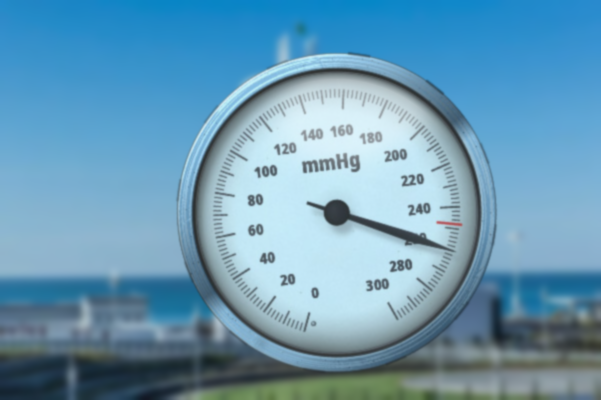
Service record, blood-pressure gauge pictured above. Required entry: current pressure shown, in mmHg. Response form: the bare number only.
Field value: 260
